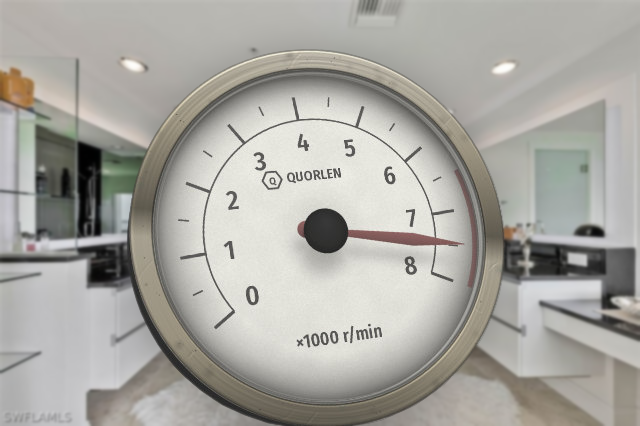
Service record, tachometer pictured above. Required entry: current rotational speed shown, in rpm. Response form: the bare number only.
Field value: 7500
